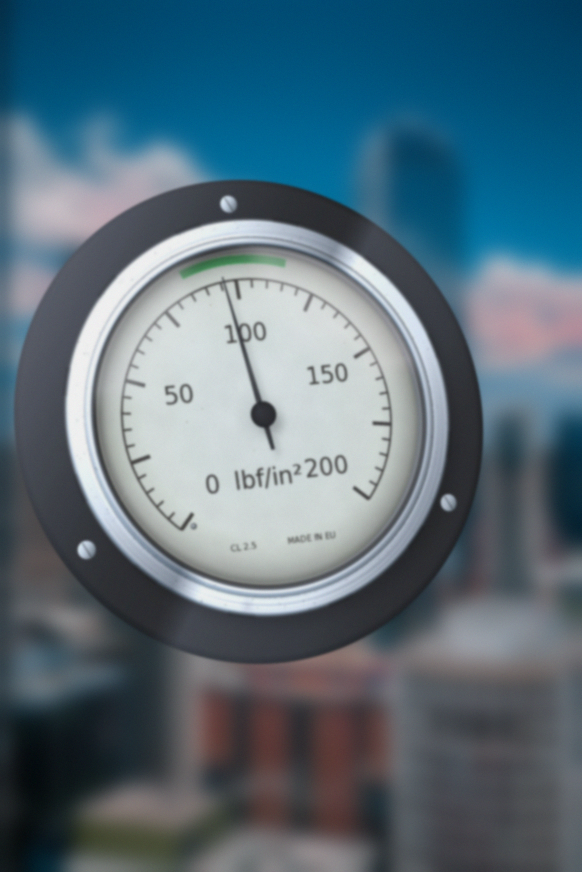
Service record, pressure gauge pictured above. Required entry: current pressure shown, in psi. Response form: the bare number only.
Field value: 95
